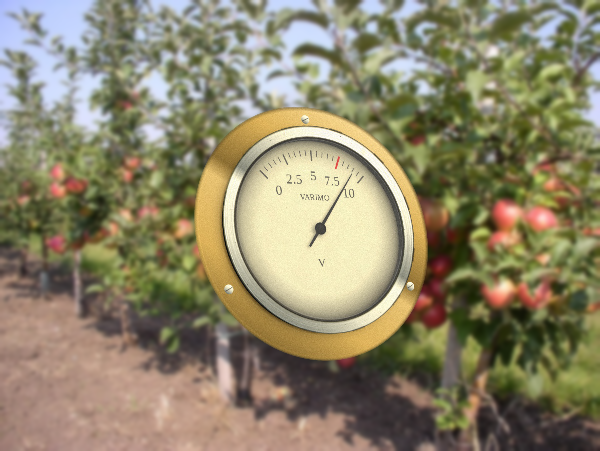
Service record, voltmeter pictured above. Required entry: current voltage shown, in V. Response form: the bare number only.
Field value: 9
